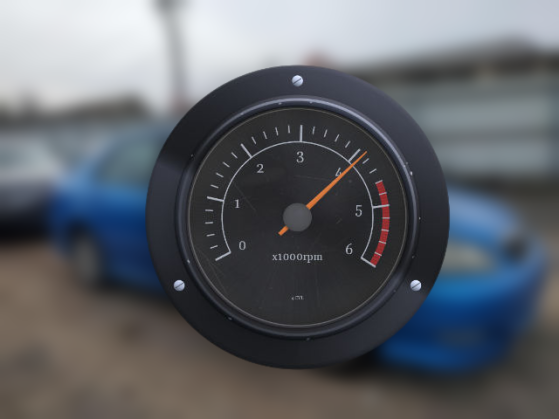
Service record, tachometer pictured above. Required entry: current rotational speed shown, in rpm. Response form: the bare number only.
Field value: 4100
